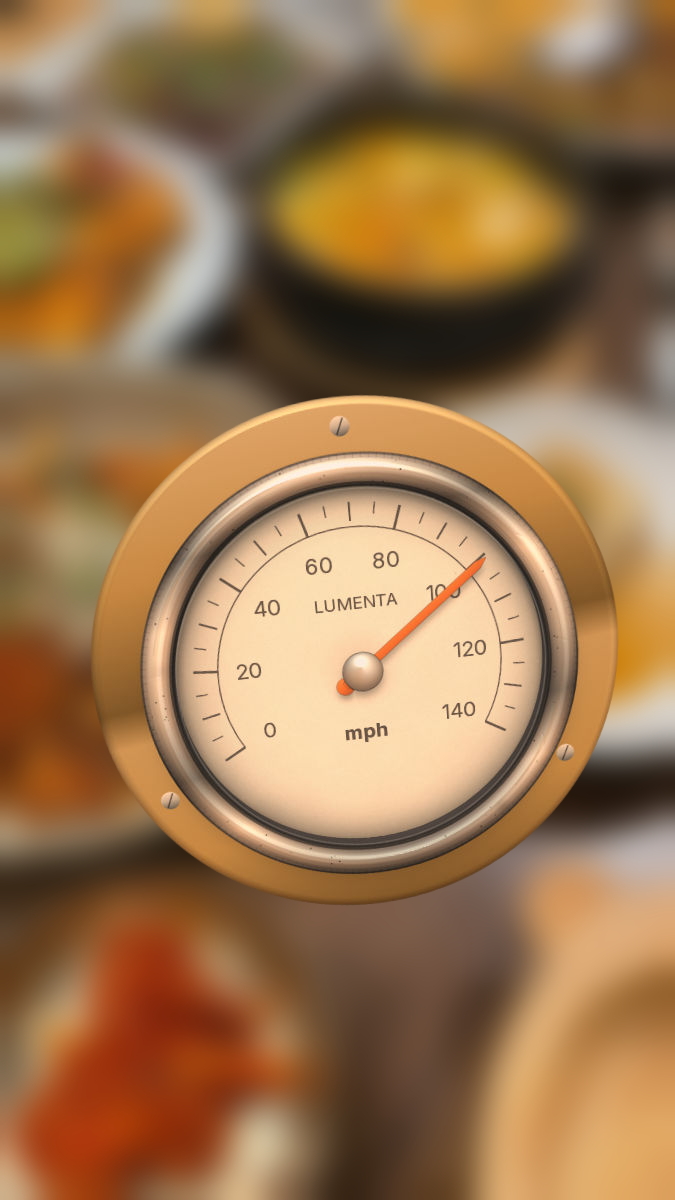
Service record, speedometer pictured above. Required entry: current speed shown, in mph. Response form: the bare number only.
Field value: 100
